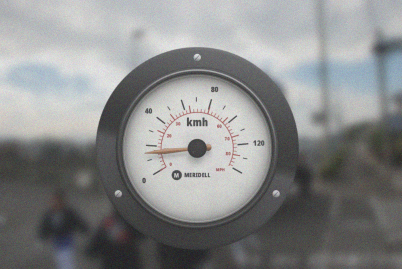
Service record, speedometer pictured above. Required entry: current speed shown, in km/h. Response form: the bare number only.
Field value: 15
